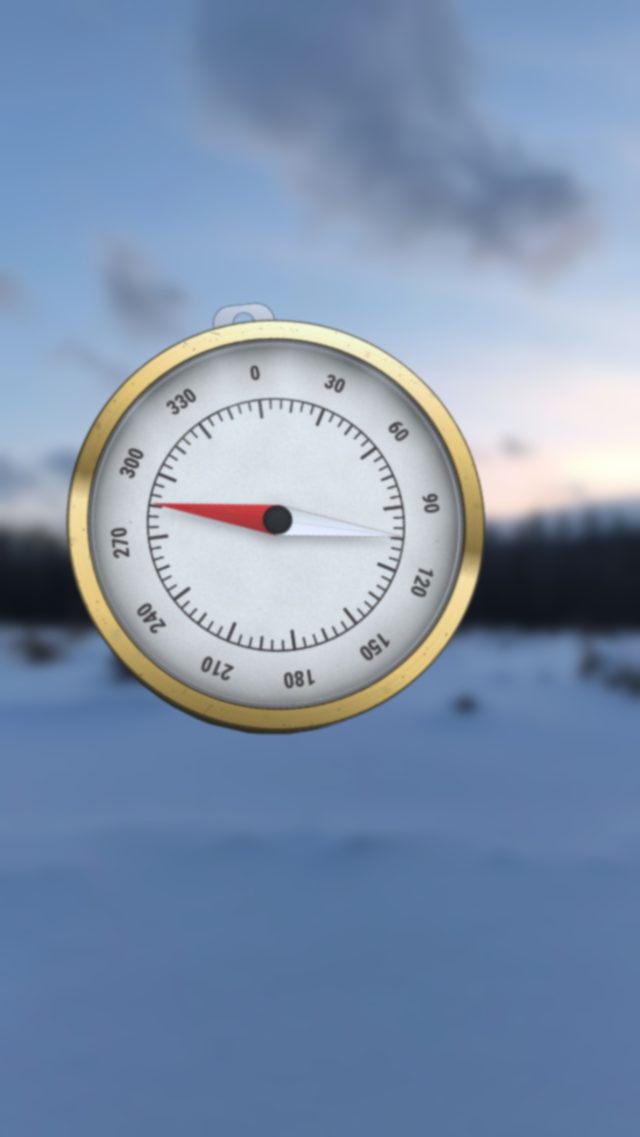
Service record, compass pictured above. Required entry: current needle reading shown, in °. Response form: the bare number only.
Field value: 285
